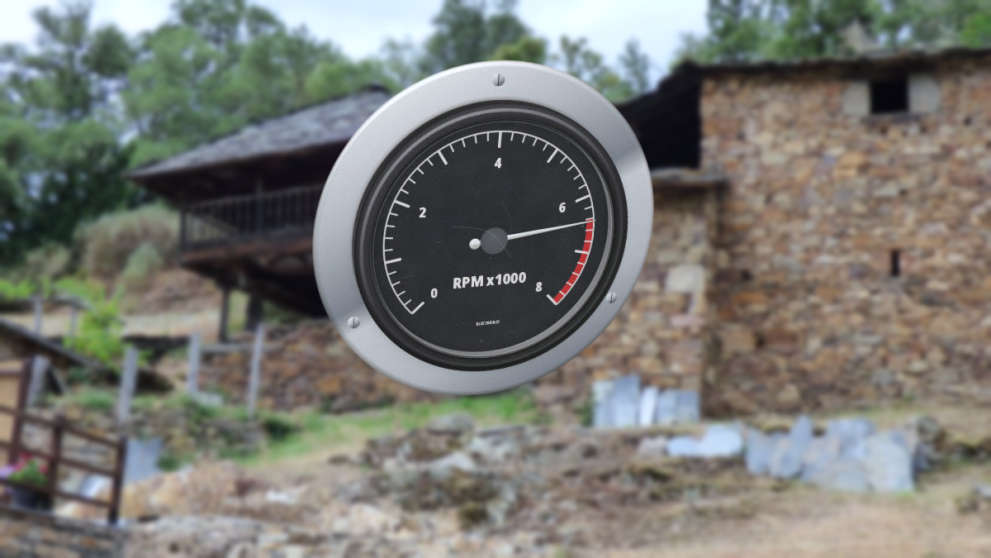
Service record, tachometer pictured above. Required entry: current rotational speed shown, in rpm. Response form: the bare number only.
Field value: 6400
